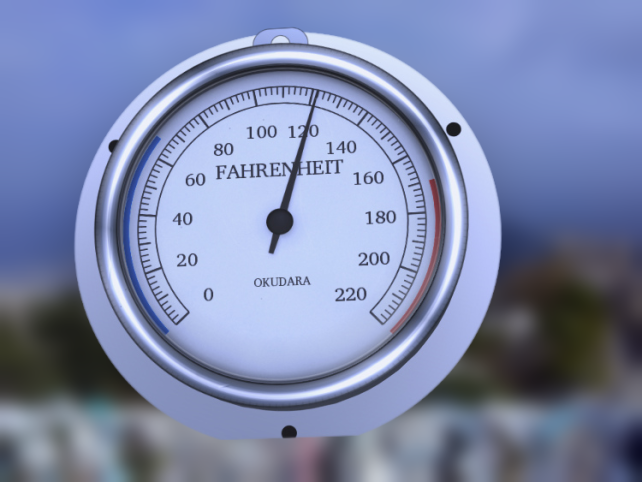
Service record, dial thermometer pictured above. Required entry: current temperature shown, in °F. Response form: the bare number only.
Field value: 122
